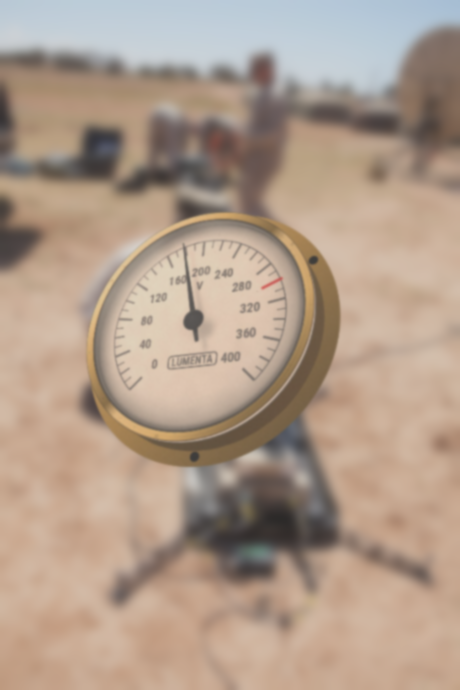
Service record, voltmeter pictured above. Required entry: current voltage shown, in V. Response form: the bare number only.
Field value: 180
